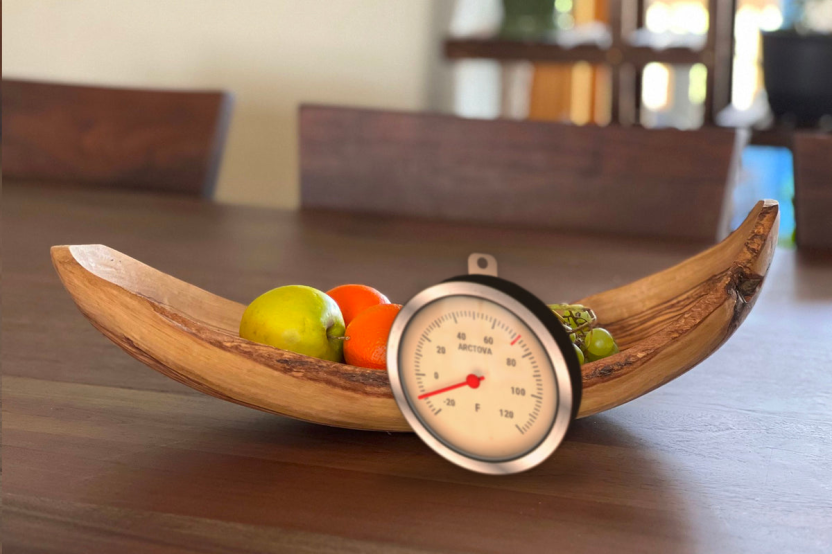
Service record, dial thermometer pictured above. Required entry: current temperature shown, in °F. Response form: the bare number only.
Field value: -10
